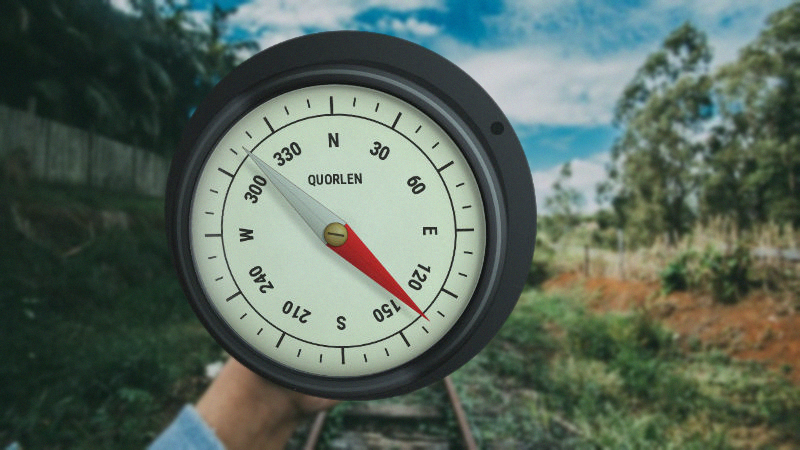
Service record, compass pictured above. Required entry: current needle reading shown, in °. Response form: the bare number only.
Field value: 135
